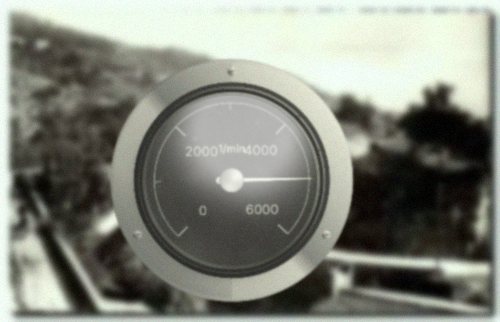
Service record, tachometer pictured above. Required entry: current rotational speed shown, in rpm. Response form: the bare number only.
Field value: 5000
